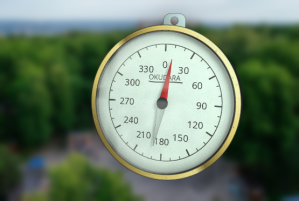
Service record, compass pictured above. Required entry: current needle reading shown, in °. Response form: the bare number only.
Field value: 10
